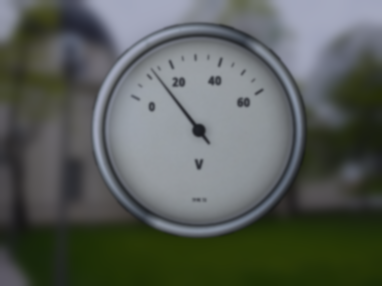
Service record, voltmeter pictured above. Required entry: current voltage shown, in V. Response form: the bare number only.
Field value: 12.5
